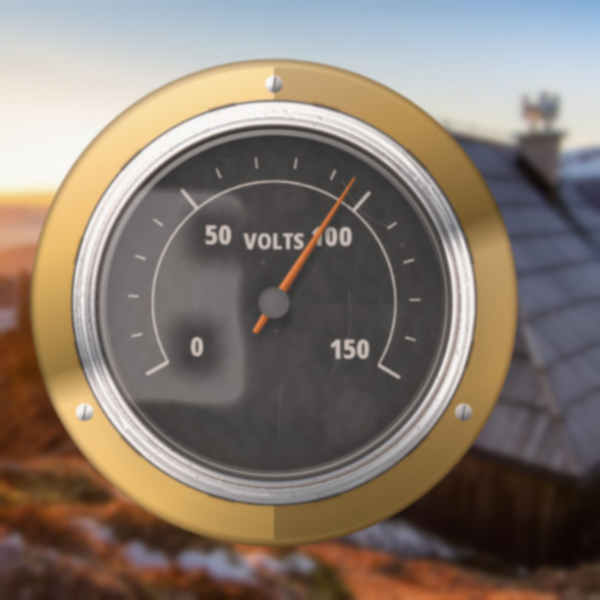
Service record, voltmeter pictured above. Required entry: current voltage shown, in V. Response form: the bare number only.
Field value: 95
